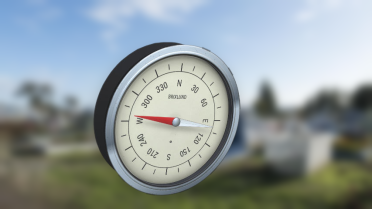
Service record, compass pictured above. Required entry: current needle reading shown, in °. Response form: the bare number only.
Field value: 277.5
